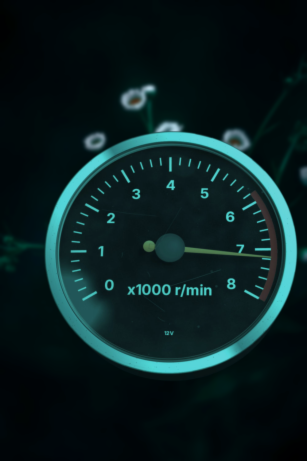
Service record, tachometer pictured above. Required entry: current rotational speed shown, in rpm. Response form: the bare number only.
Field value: 7200
